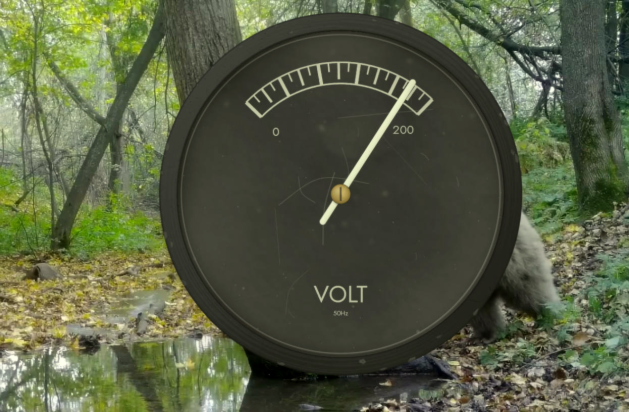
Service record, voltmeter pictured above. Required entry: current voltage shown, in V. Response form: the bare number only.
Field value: 175
